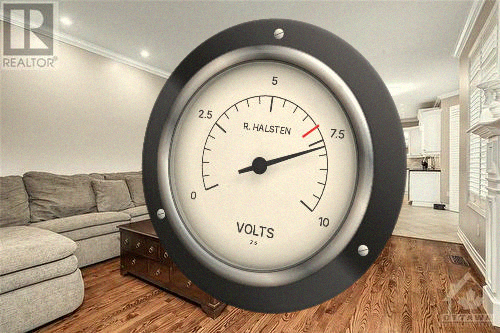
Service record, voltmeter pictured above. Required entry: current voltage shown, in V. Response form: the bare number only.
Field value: 7.75
